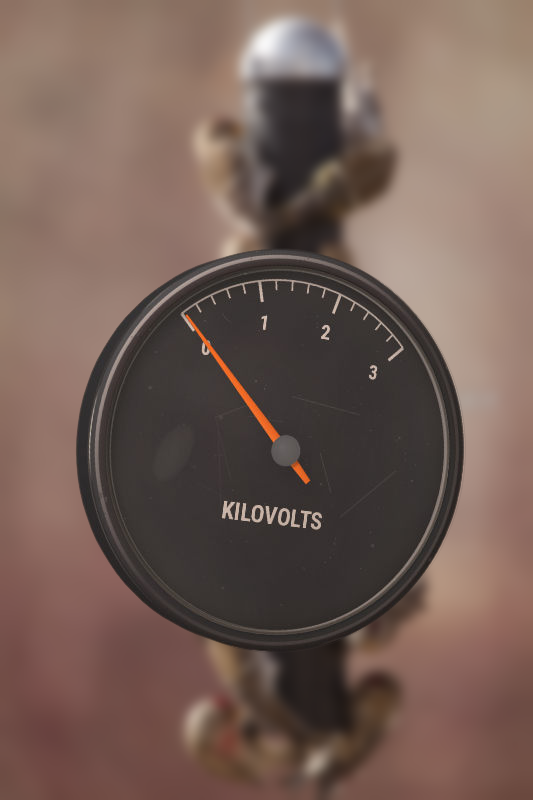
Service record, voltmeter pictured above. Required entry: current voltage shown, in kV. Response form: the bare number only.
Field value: 0
